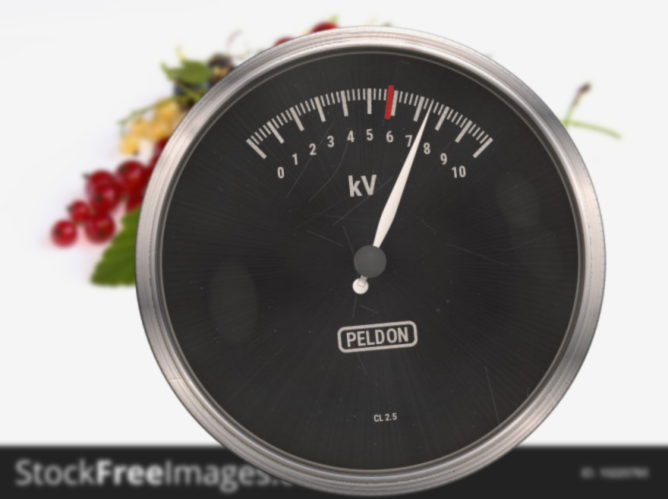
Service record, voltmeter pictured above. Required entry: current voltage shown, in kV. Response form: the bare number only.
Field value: 7.4
